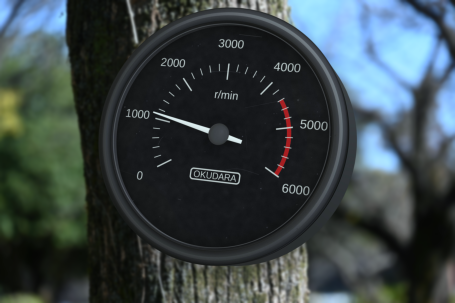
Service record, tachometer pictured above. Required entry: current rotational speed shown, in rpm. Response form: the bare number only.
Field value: 1100
